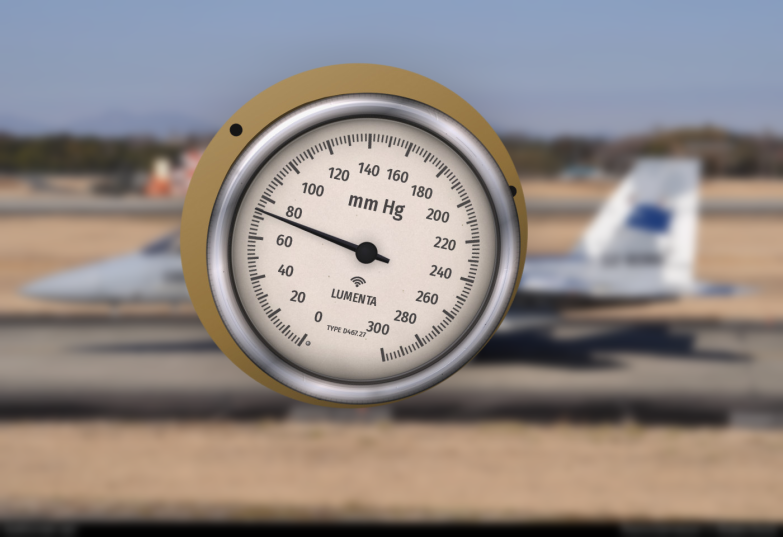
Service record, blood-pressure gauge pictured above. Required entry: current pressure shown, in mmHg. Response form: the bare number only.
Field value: 74
